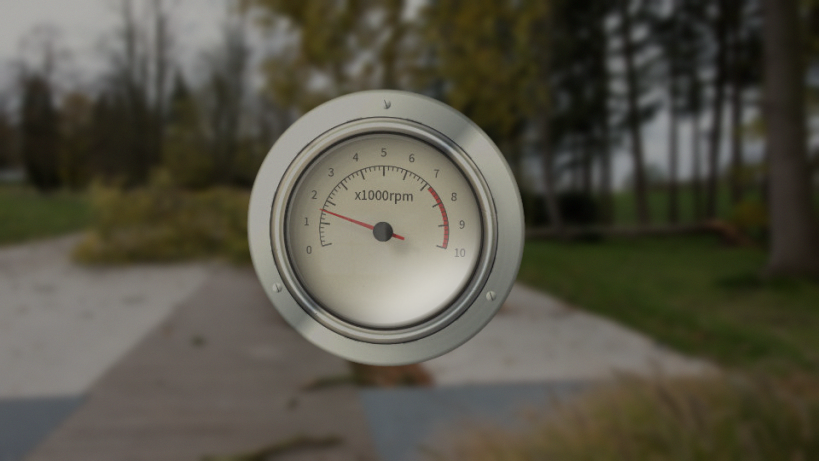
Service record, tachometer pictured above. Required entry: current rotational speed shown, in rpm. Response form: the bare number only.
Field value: 1600
